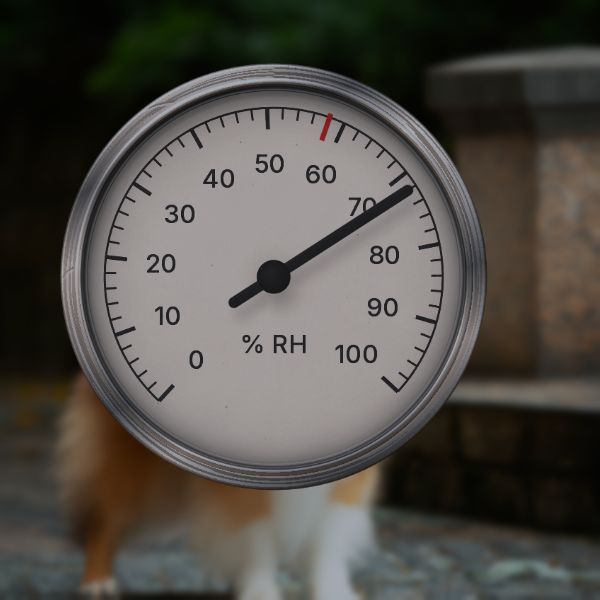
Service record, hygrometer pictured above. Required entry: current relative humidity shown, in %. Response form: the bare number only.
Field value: 72
